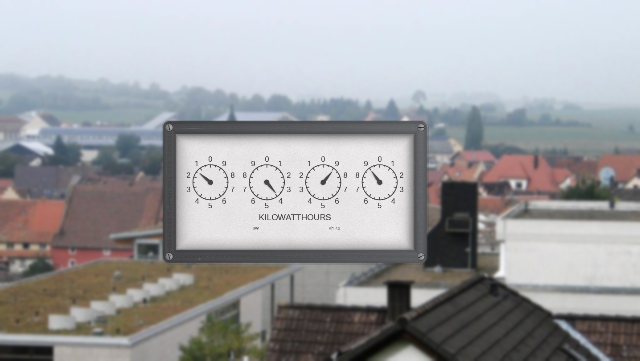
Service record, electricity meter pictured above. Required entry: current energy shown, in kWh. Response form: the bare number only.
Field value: 1389
